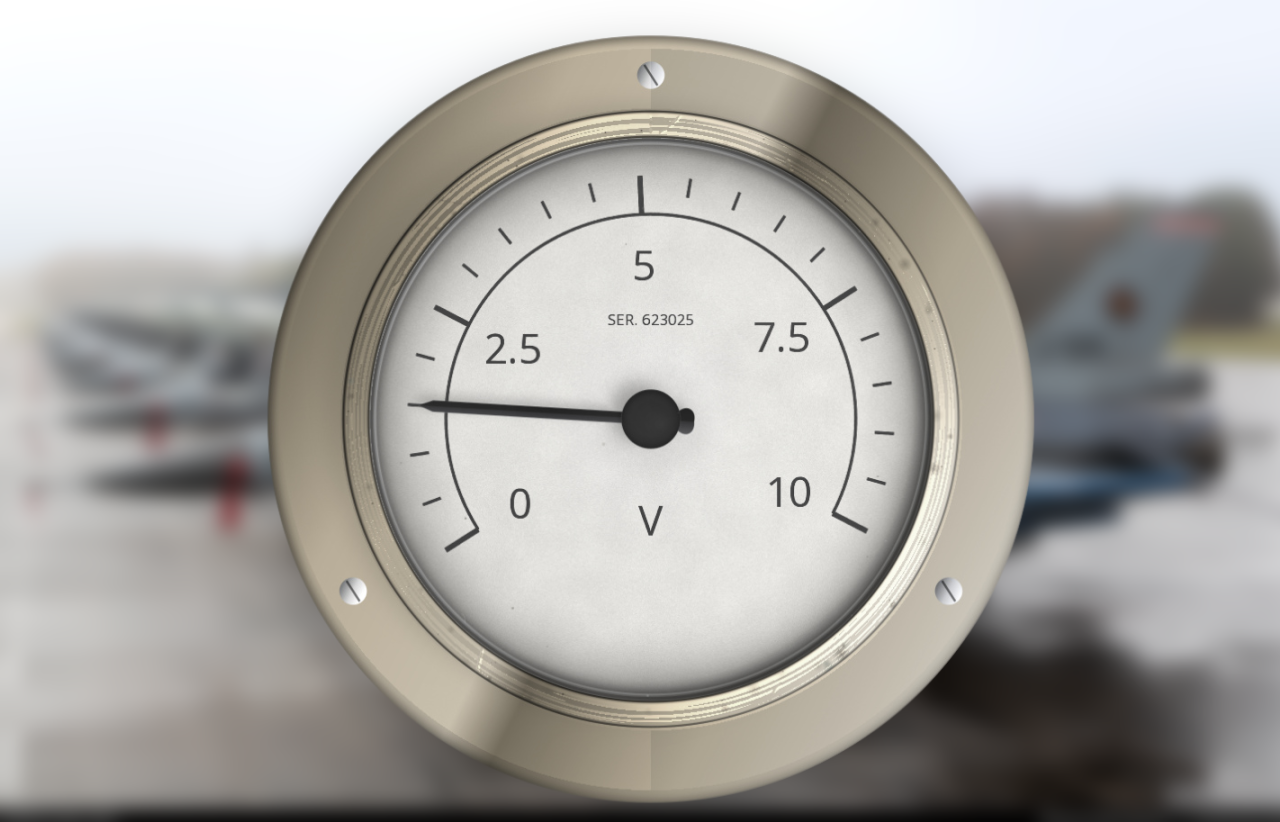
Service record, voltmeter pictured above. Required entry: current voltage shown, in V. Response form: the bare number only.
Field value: 1.5
